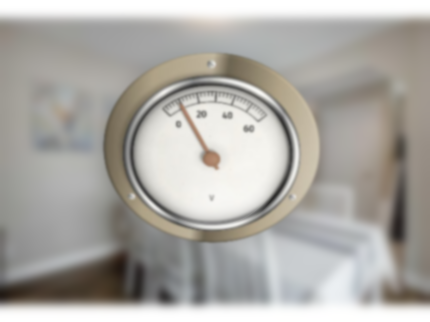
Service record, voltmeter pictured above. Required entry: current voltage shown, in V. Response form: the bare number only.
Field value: 10
